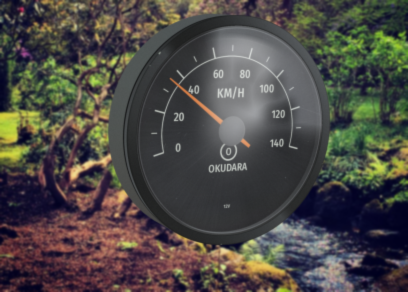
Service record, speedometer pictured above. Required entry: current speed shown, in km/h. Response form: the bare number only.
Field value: 35
